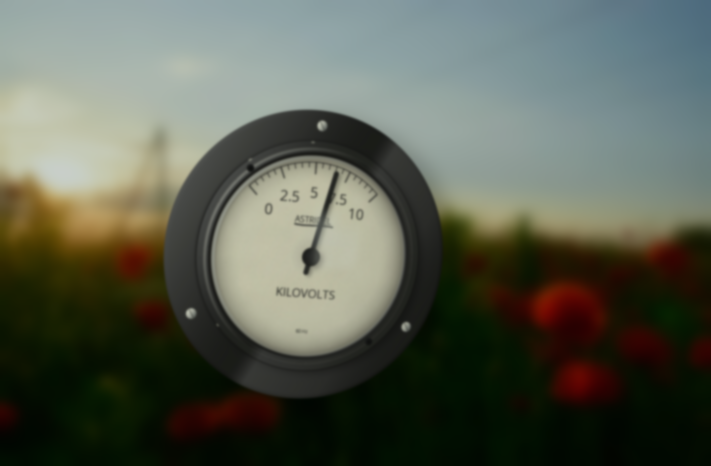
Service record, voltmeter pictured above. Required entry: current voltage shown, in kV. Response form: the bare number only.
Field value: 6.5
